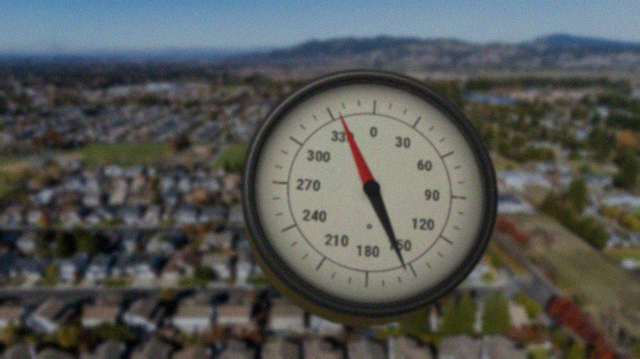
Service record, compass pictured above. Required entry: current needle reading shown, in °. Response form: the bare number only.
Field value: 335
